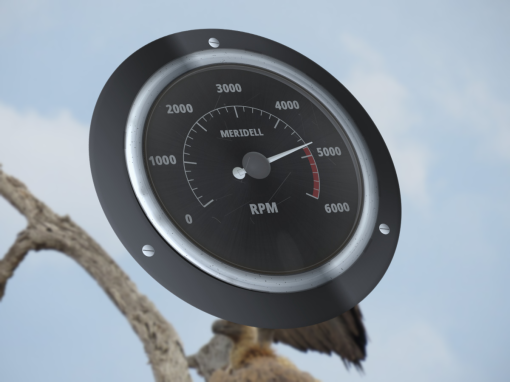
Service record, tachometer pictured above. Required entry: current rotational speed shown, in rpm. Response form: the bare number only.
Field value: 4800
